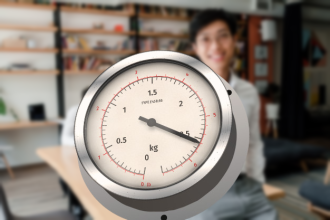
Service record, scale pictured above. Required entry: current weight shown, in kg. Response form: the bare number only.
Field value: 2.55
